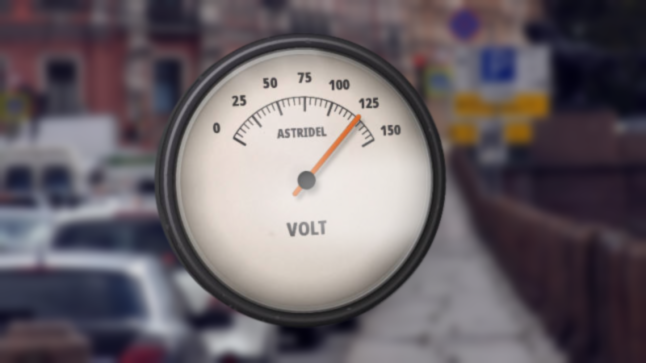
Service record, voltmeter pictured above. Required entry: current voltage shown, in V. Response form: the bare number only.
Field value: 125
